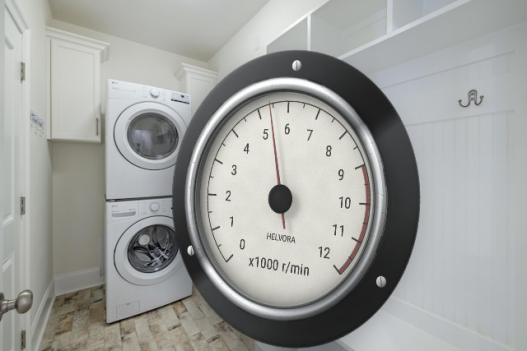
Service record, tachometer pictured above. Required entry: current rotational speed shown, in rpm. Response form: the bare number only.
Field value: 5500
